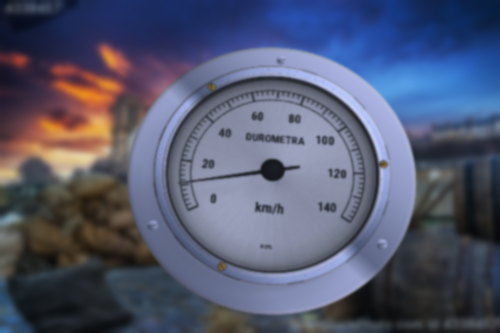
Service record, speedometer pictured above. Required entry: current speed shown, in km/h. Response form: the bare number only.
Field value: 10
